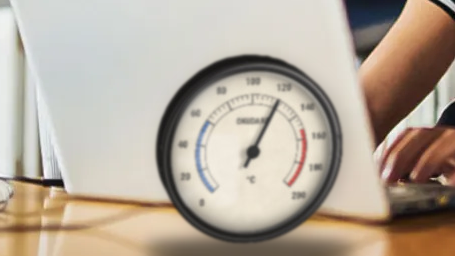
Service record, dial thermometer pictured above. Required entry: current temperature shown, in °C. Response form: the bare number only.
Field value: 120
